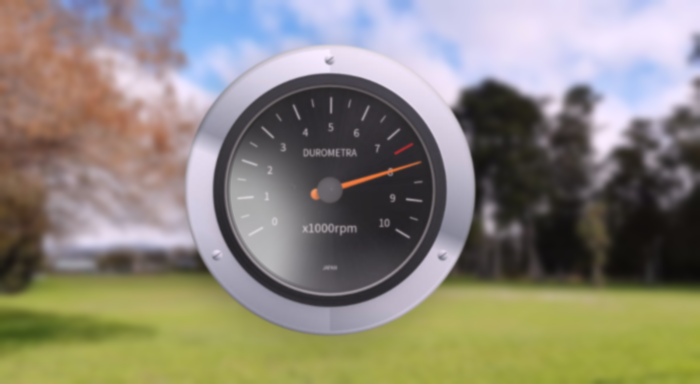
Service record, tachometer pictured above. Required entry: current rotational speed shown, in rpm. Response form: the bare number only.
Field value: 8000
